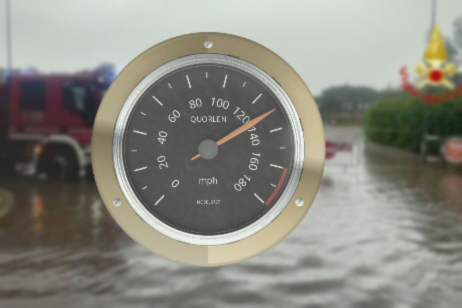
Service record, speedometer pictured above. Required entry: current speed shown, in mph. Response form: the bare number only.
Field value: 130
